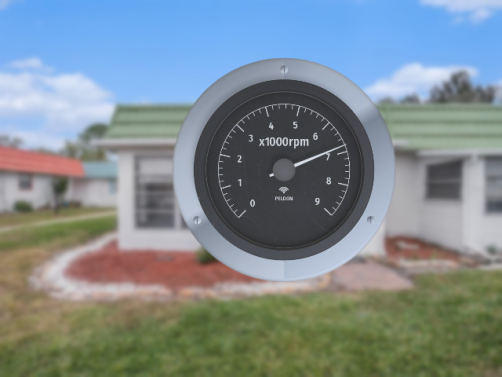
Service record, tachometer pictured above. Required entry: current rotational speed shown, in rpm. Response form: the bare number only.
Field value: 6800
